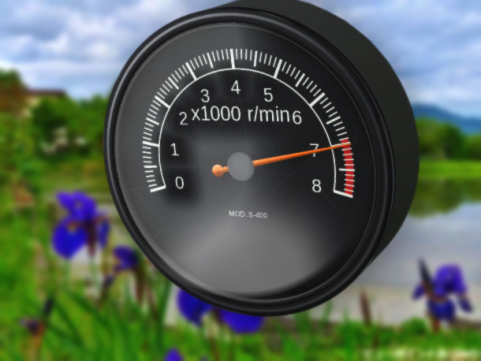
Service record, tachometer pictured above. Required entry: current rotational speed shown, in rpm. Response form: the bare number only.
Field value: 7000
